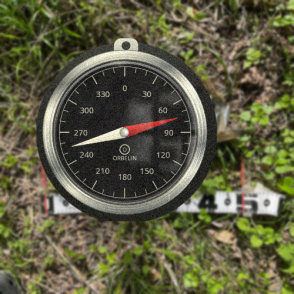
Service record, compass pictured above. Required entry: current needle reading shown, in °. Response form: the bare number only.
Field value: 75
